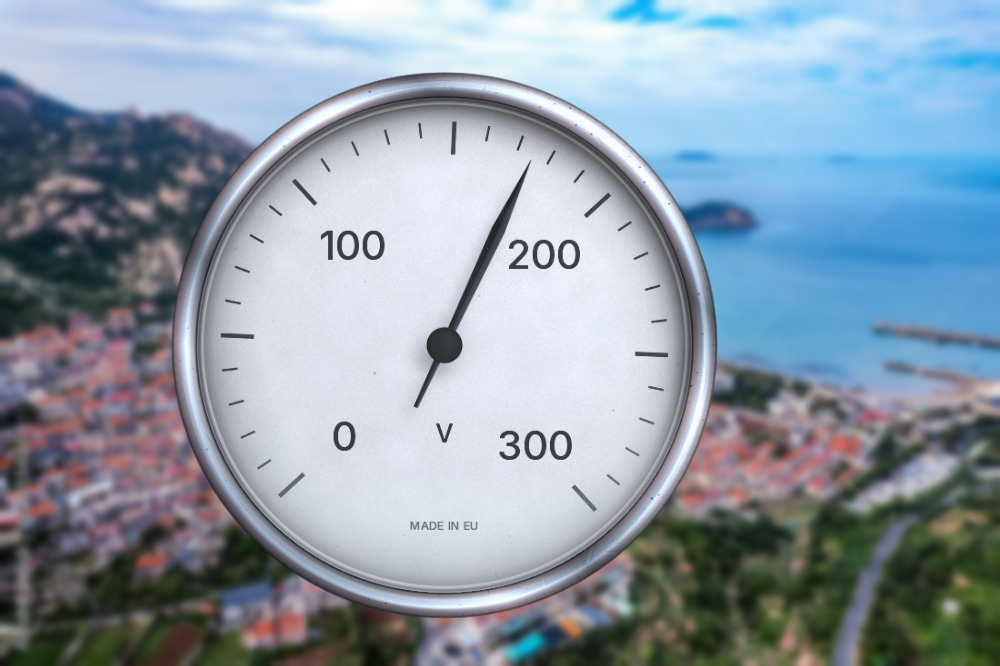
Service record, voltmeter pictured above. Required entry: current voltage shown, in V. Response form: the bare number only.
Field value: 175
